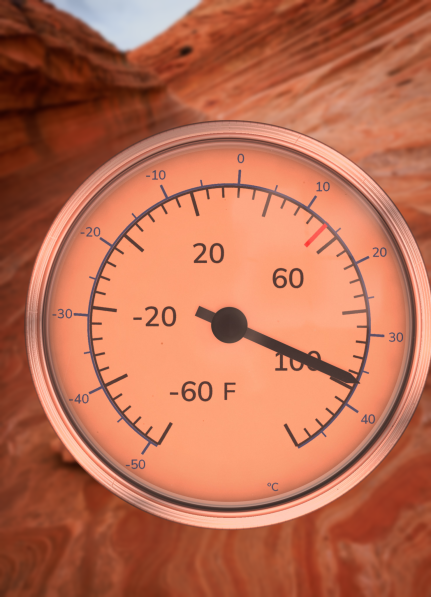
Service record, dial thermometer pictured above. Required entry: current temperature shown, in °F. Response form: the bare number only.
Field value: 98
